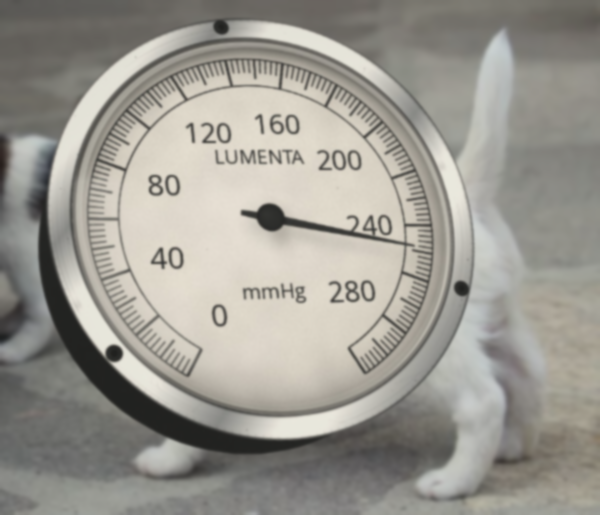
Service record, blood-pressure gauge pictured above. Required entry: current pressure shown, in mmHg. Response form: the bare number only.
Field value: 250
